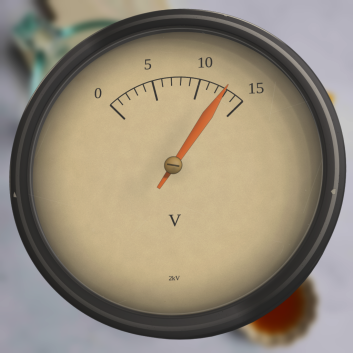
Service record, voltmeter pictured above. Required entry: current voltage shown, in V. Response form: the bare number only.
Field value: 13
